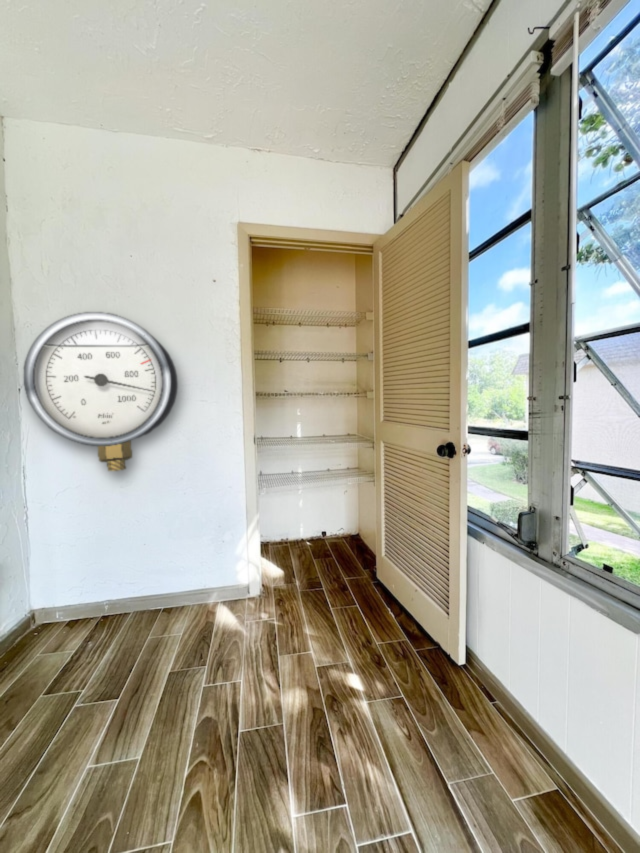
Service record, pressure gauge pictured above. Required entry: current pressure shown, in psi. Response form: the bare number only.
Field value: 900
